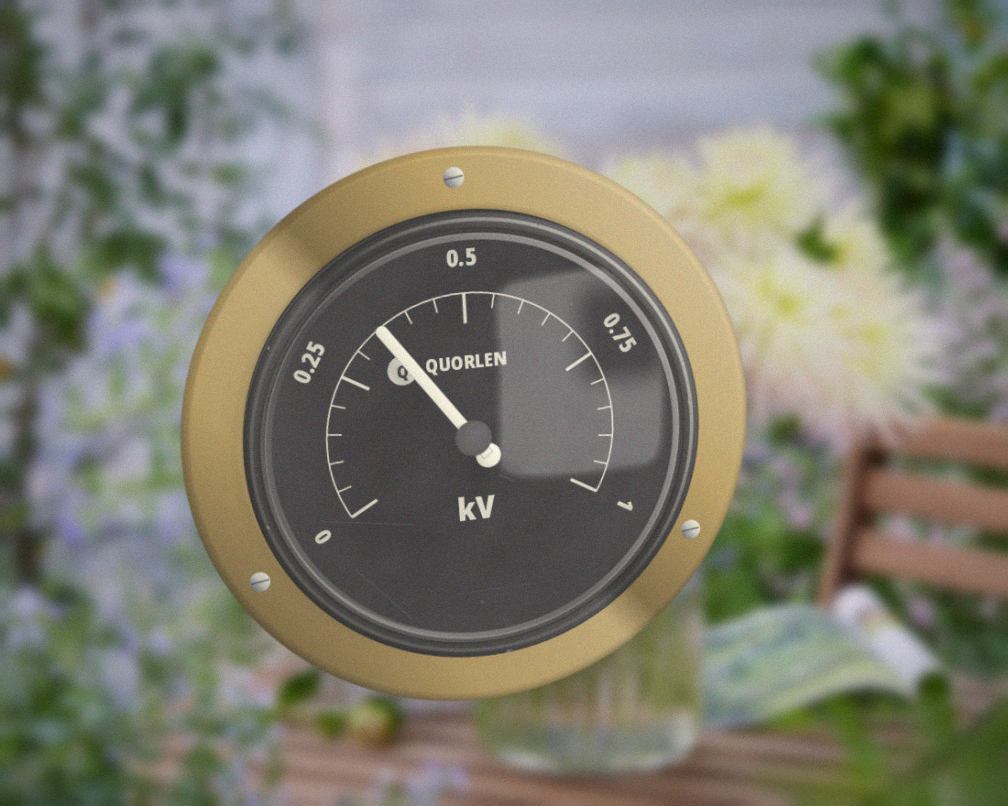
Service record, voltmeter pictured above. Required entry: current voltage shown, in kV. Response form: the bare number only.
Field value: 0.35
